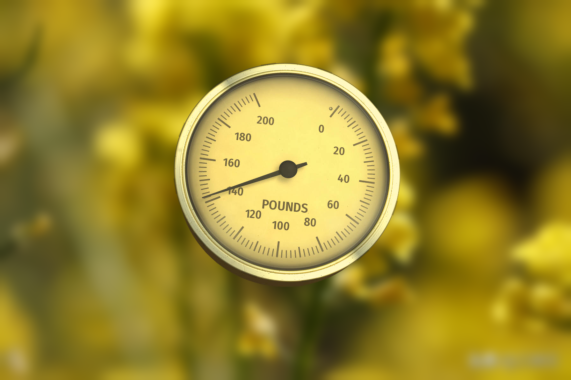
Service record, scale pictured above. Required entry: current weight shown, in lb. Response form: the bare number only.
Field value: 142
